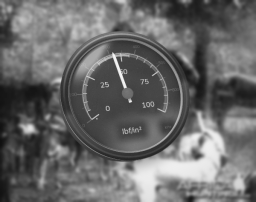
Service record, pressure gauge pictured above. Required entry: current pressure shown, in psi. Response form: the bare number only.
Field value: 45
